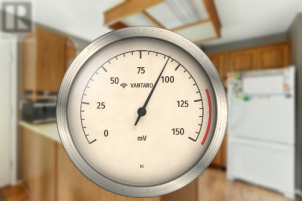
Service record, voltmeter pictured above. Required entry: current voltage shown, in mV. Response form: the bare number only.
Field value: 92.5
